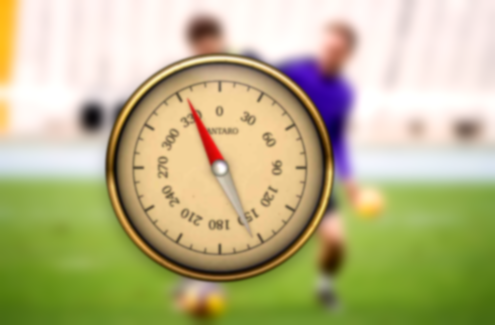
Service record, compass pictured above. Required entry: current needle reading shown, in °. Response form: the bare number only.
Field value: 335
